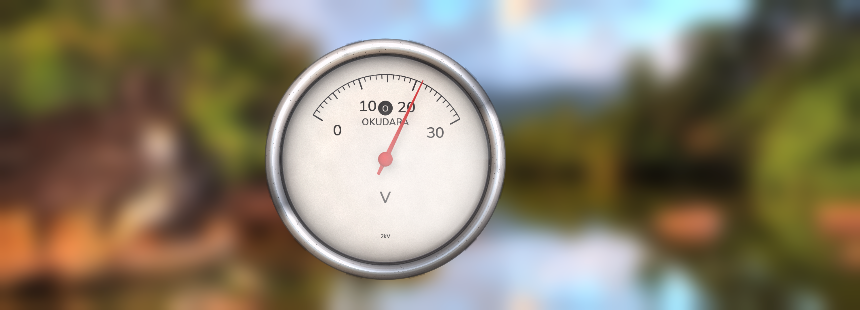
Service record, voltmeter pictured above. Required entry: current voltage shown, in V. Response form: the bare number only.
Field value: 21
